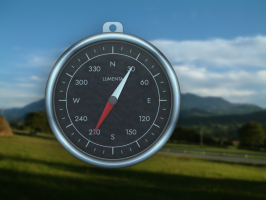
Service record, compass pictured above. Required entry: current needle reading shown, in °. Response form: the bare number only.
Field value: 210
